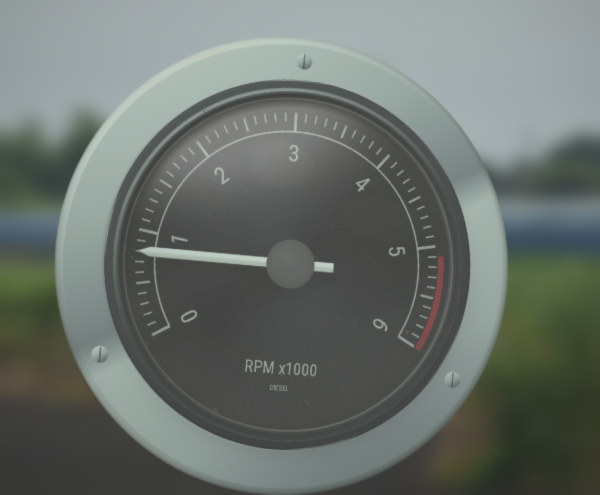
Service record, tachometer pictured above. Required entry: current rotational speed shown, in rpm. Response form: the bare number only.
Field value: 800
